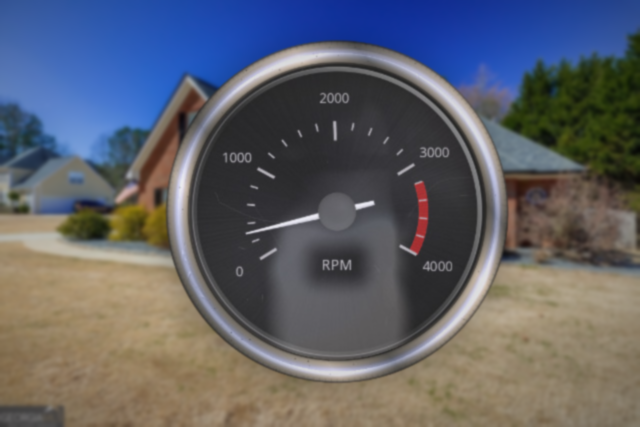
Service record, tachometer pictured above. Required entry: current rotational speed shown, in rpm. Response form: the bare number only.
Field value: 300
